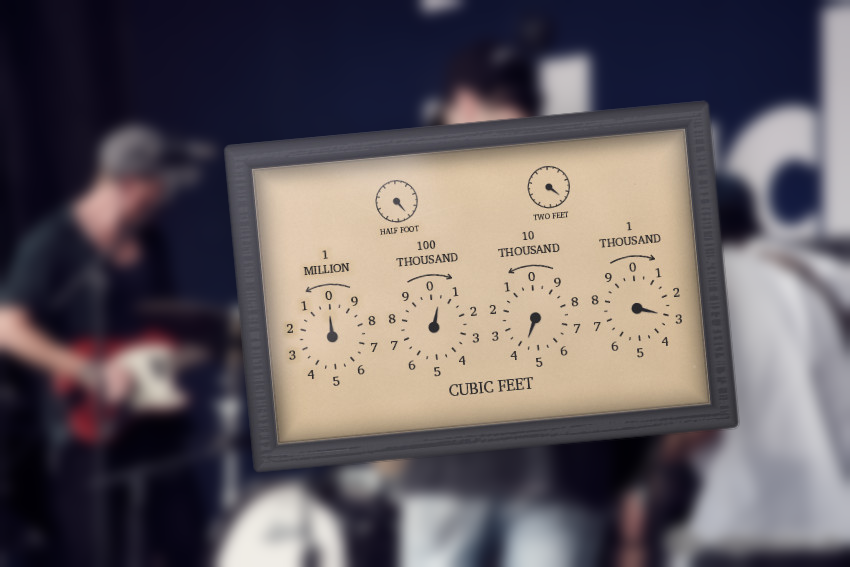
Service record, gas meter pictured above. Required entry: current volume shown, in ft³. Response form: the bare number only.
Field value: 4300
